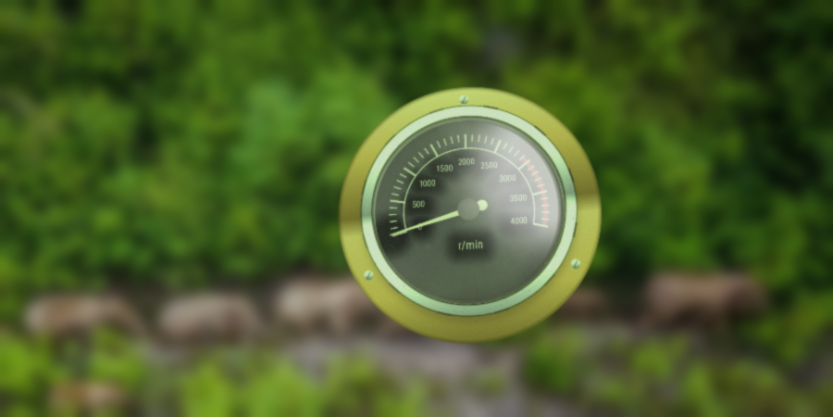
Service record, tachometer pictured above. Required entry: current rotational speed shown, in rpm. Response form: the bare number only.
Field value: 0
